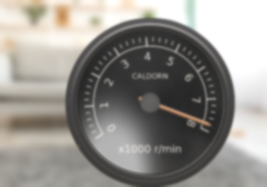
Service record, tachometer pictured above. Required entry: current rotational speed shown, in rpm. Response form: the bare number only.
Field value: 7800
